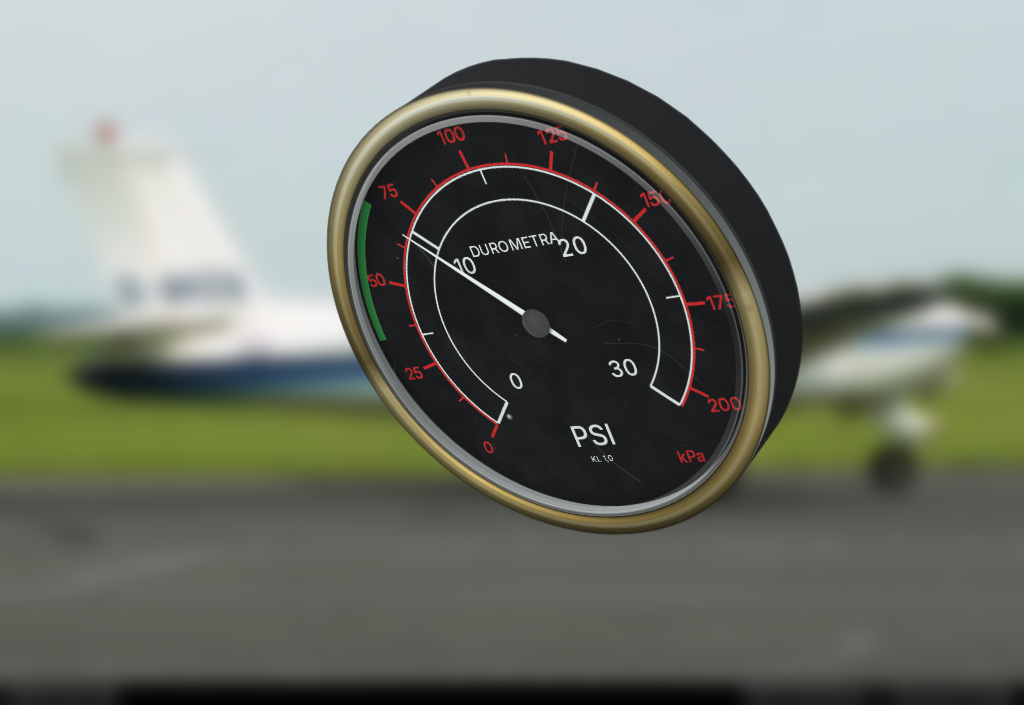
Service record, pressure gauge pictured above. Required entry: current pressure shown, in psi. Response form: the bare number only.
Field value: 10
